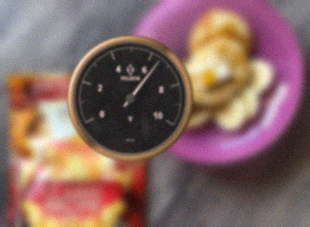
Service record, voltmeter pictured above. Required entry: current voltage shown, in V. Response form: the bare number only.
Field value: 6.5
